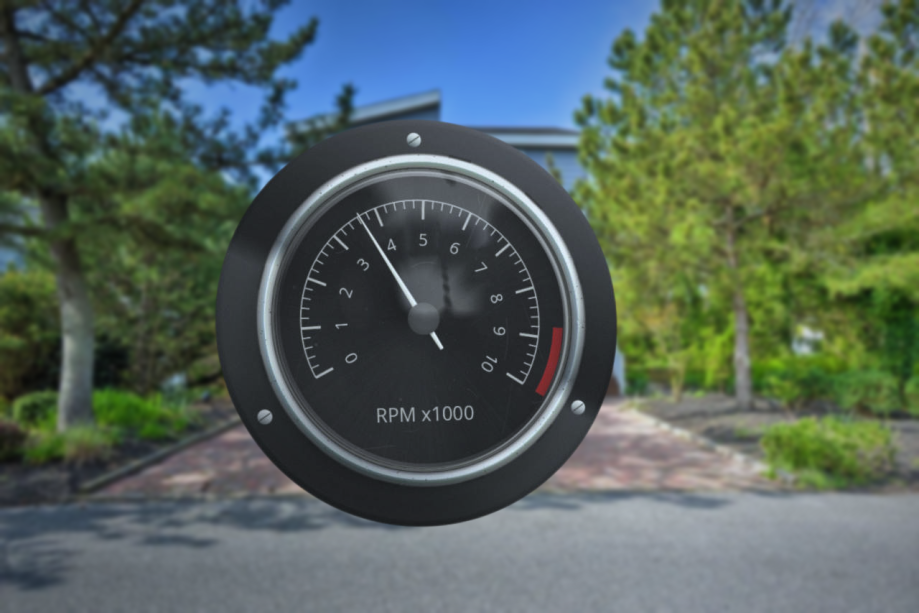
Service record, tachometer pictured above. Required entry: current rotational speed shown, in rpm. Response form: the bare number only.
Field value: 3600
